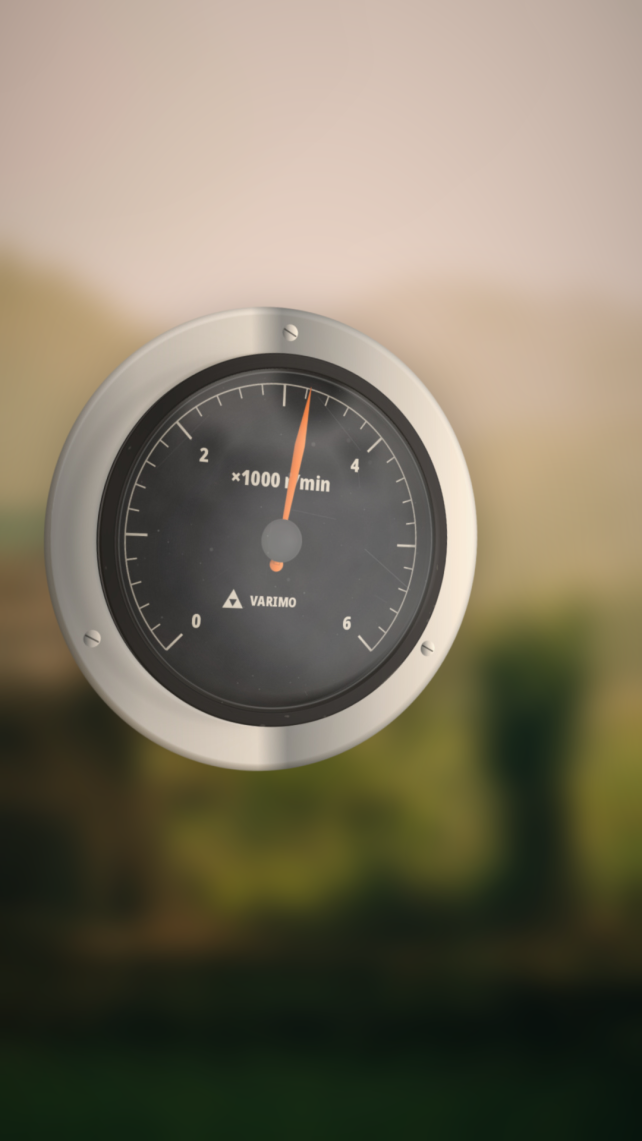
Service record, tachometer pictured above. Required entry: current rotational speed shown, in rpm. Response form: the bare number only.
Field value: 3200
